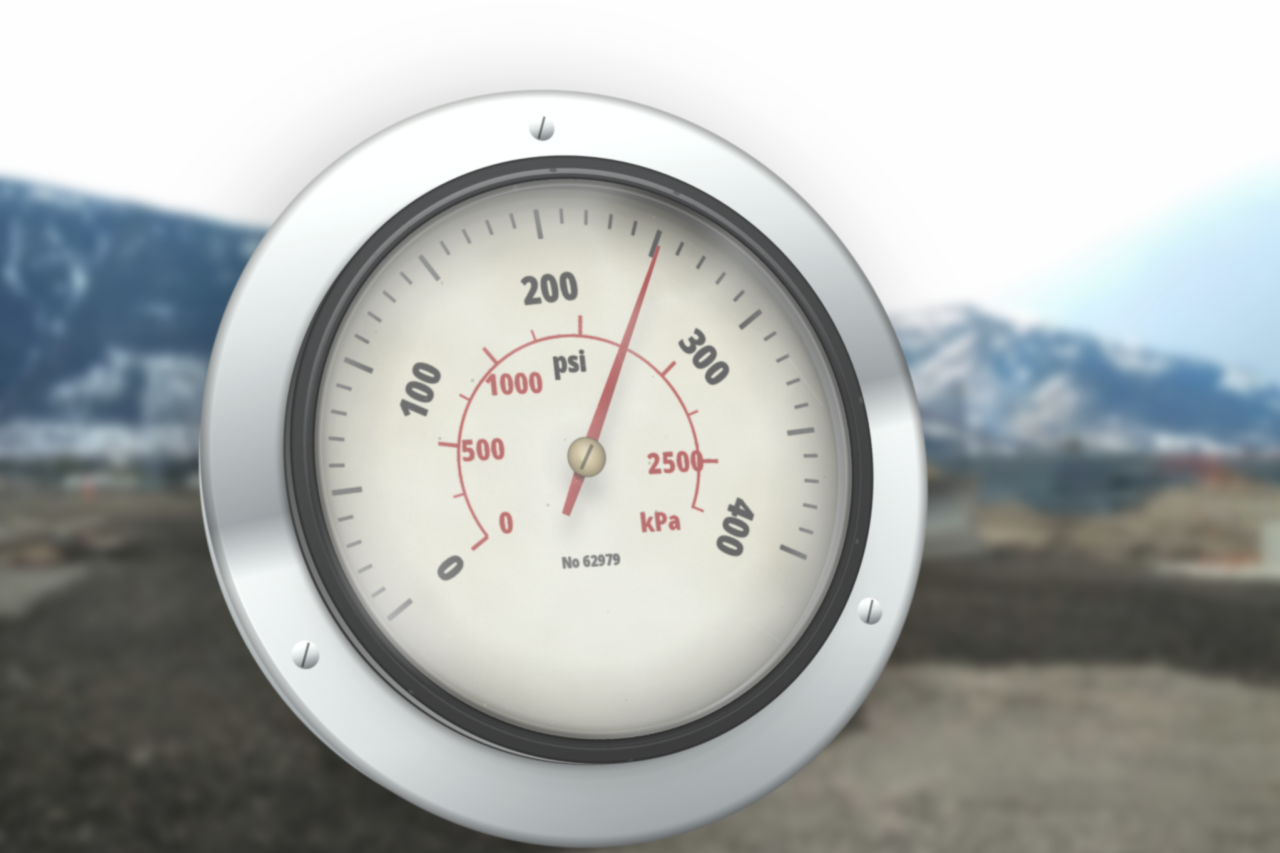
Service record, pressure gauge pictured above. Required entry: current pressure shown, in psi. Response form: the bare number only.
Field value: 250
